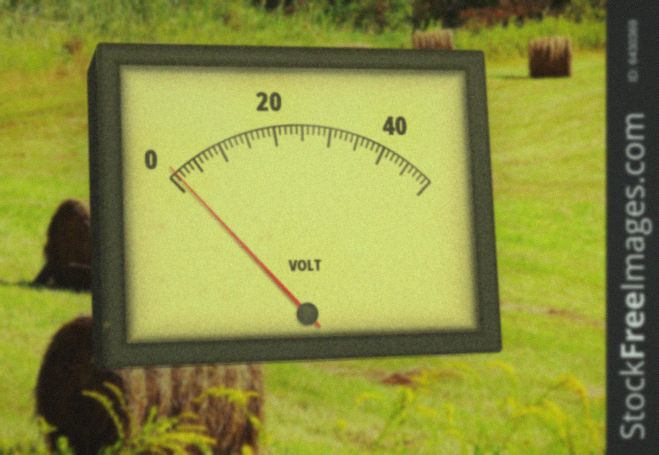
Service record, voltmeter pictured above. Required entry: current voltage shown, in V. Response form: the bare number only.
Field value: 1
